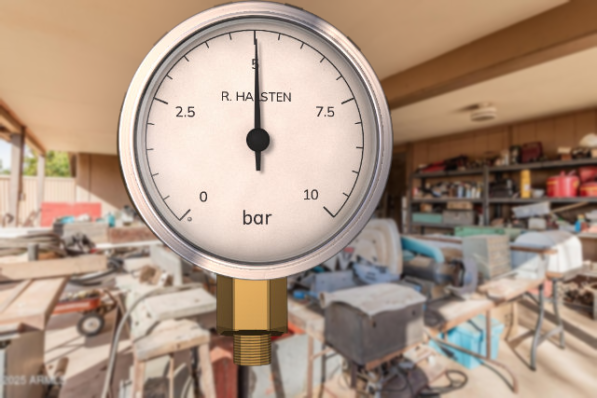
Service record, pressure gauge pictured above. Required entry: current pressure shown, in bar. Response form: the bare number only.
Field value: 5
